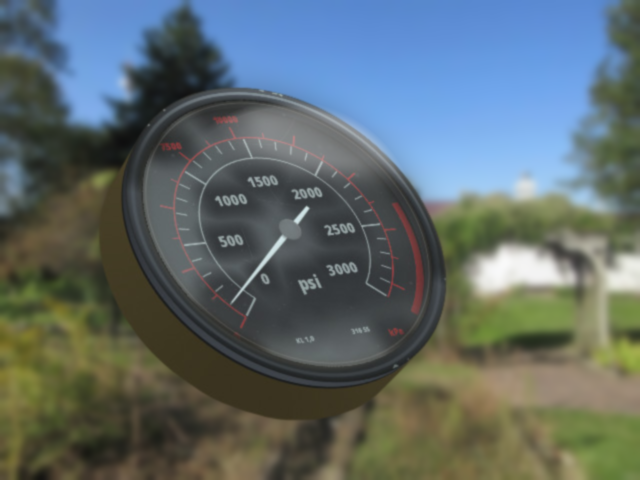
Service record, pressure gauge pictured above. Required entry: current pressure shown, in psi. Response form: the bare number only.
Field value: 100
